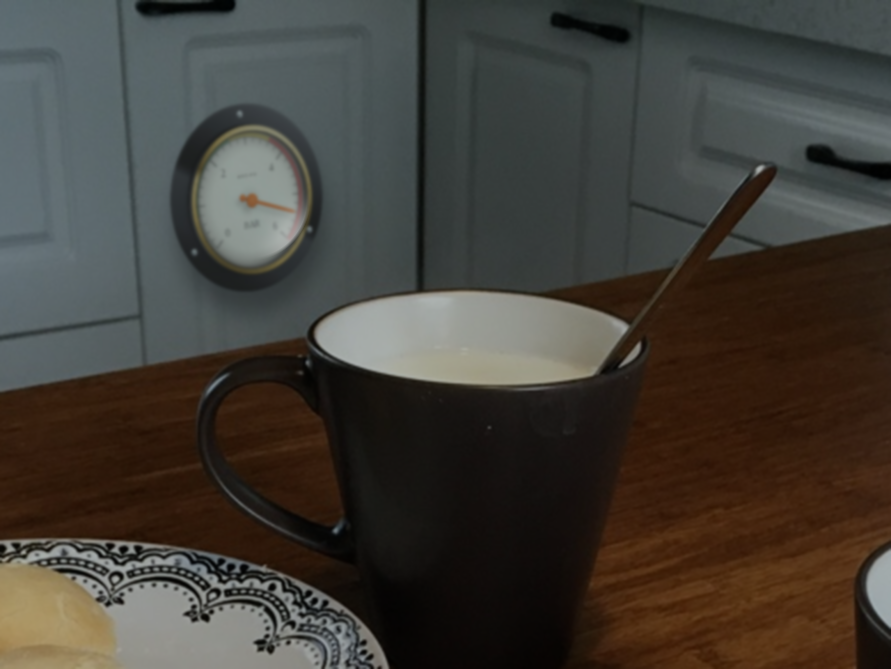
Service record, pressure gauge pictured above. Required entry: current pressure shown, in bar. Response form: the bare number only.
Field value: 5.4
